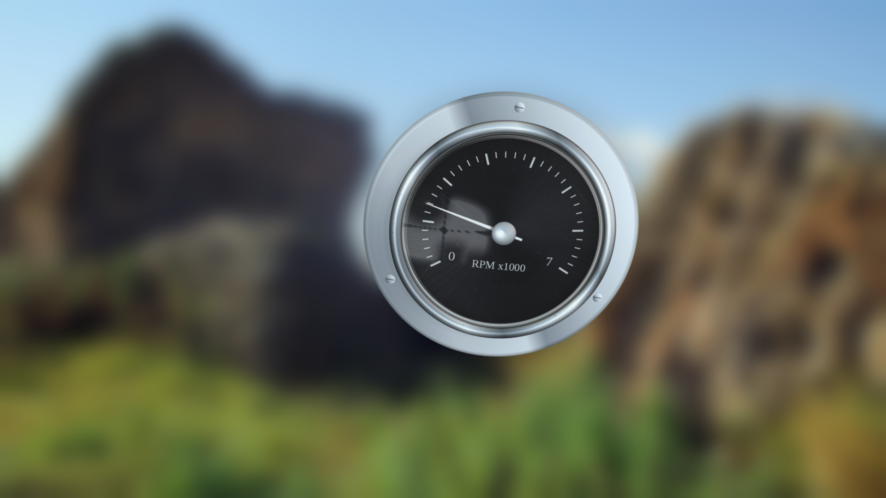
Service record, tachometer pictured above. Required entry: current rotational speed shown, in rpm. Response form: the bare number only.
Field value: 1400
